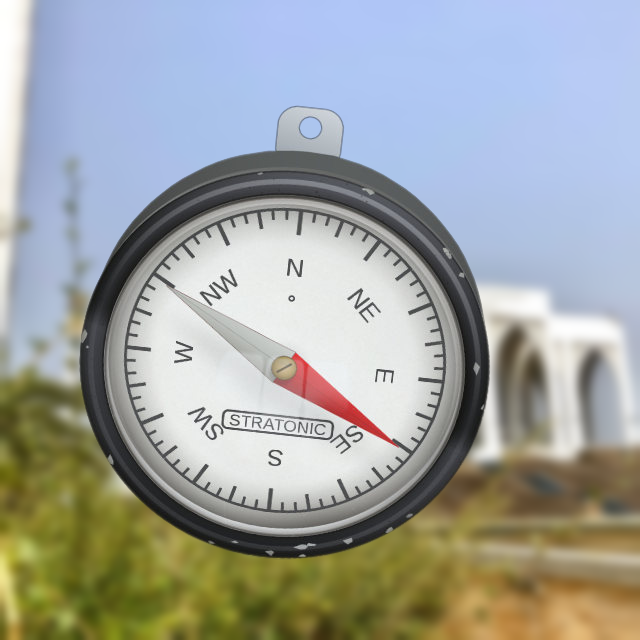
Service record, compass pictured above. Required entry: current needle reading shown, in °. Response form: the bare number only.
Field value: 120
